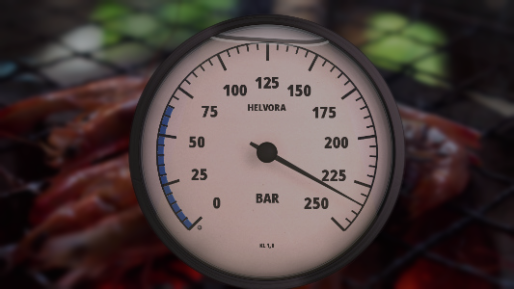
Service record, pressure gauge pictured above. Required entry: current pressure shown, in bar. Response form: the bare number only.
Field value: 235
